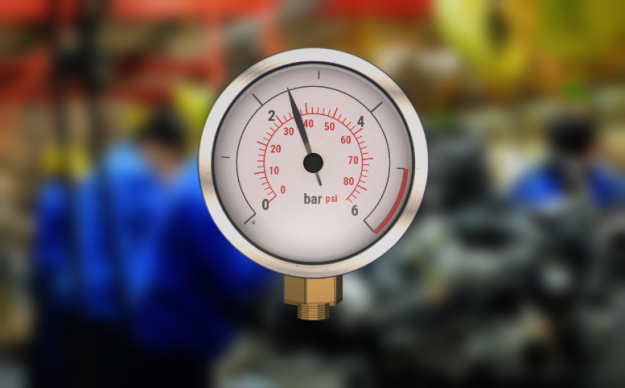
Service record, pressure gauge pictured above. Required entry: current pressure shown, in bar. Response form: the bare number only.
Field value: 2.5
